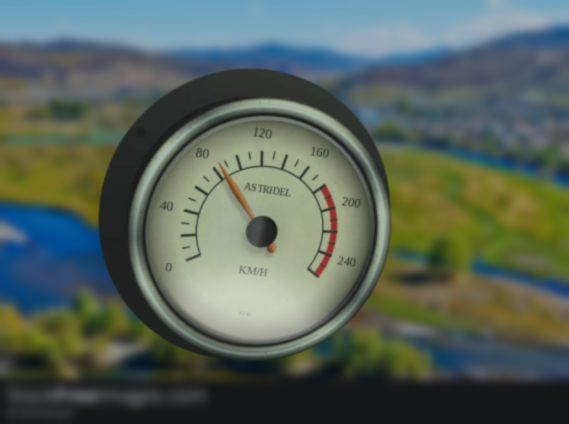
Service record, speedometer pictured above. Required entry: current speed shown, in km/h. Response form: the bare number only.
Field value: 85
